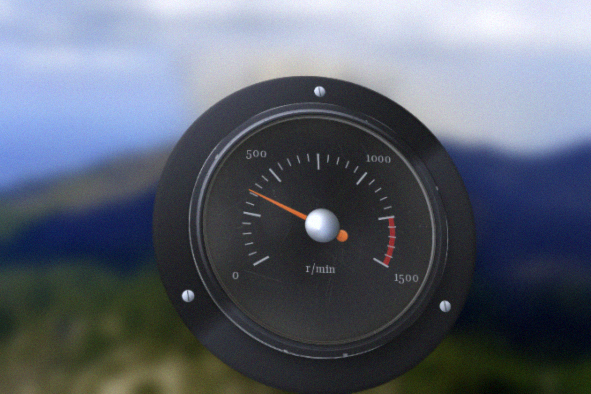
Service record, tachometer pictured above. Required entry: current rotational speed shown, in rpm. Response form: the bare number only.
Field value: 350
